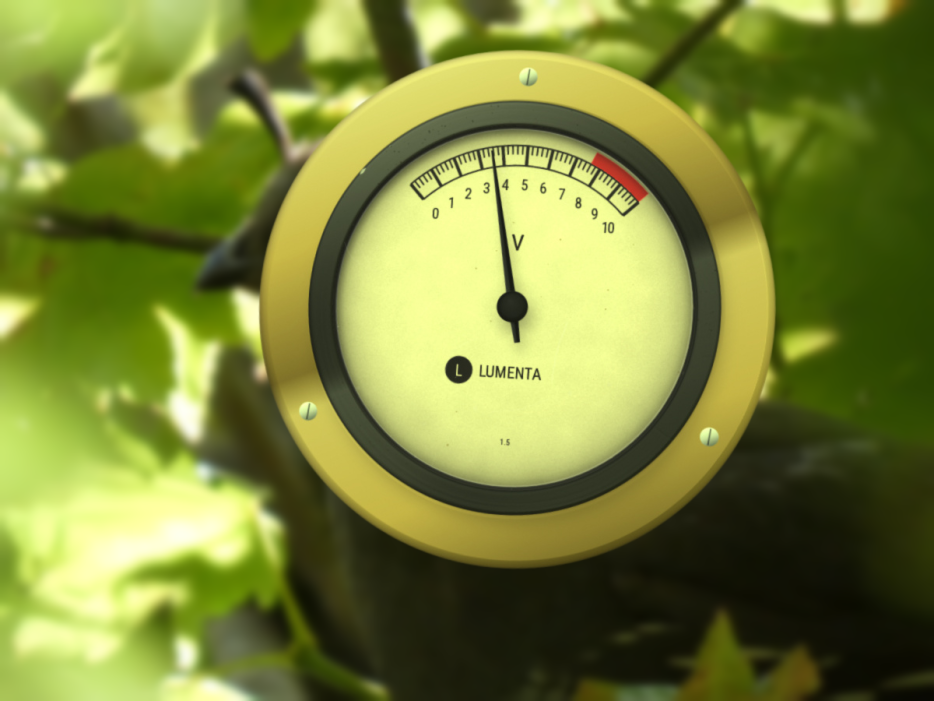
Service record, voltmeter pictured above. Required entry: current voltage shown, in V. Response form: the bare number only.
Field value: 3.6
